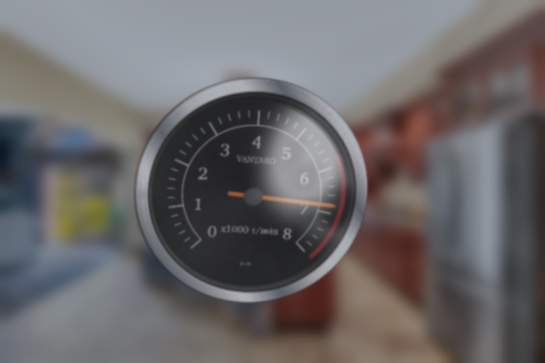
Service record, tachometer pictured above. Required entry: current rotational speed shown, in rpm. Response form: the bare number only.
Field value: 6800
